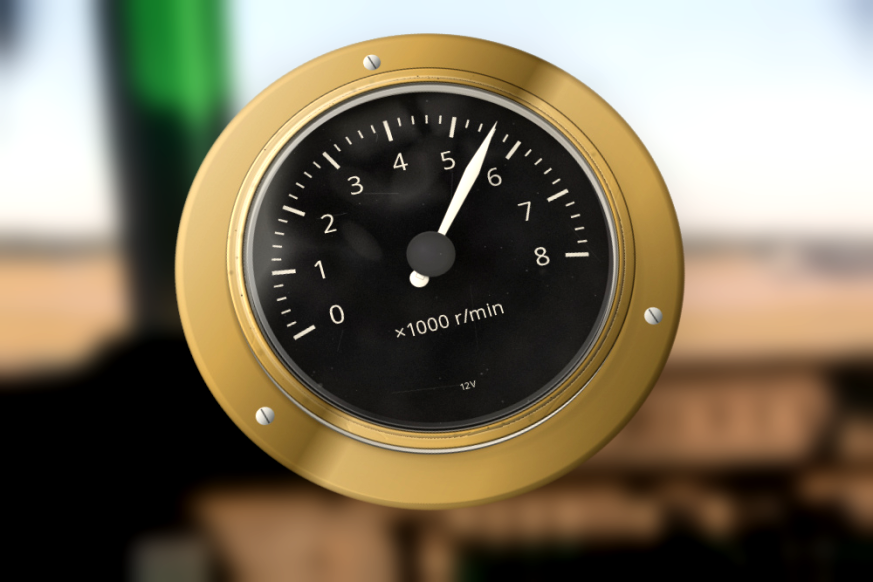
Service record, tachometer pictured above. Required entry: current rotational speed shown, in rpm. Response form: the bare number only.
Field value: 5600
